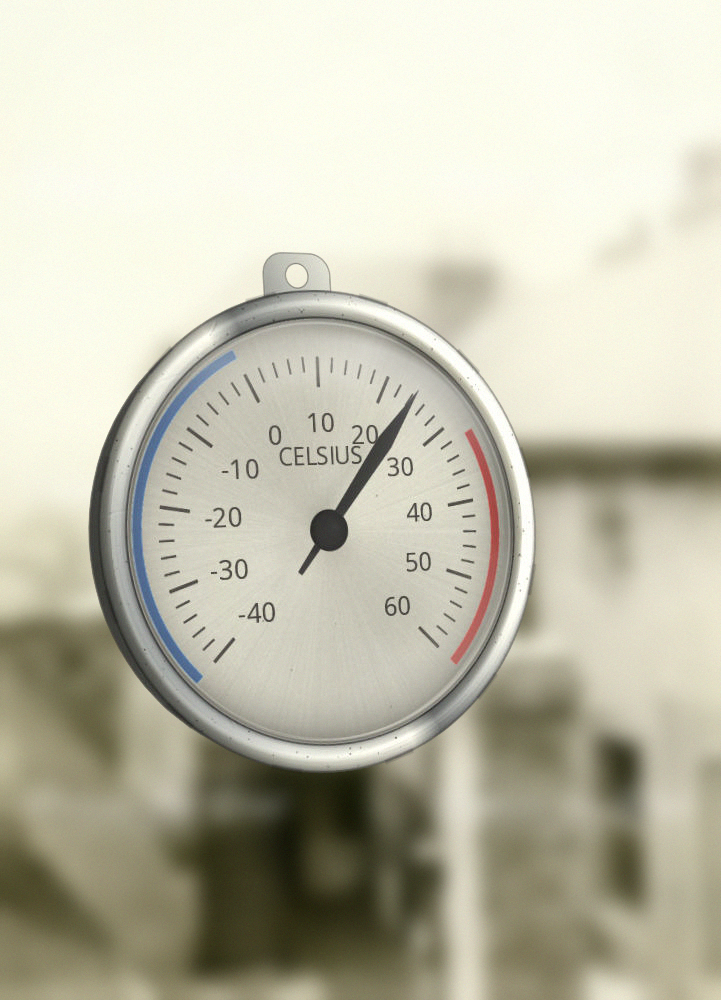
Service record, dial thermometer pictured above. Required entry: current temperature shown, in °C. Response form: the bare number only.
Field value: 24
